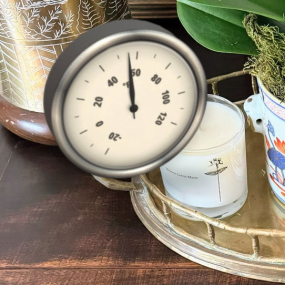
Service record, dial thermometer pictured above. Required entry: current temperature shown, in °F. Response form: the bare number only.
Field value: 55
